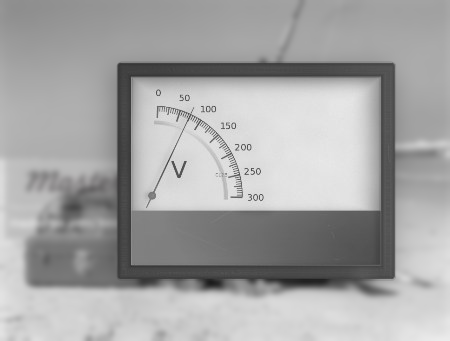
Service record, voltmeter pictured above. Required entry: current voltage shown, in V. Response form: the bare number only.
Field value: 75
